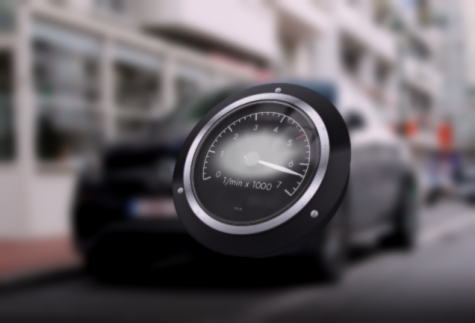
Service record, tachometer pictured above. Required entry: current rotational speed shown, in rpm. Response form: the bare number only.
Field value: 6400
